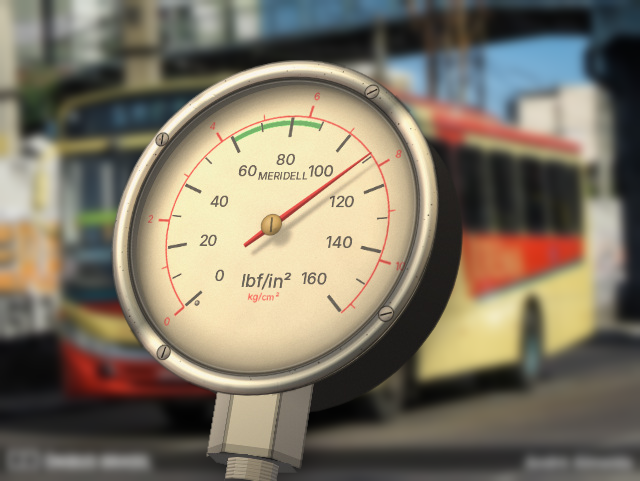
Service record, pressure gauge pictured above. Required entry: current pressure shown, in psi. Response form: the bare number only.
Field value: 110
